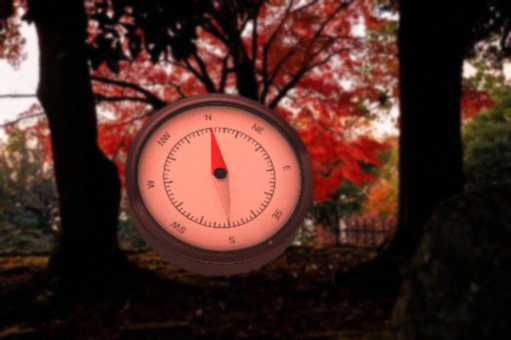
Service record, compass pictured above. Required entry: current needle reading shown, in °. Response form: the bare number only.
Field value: 0
